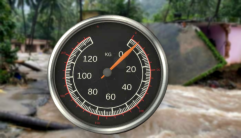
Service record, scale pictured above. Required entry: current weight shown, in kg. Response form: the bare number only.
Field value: 5
